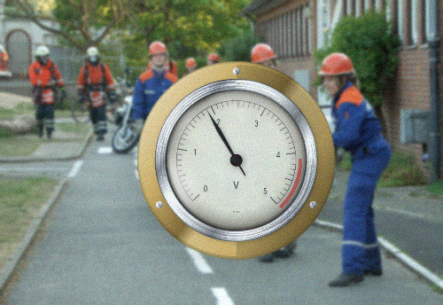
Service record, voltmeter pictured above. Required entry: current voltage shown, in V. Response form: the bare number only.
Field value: 1.9
